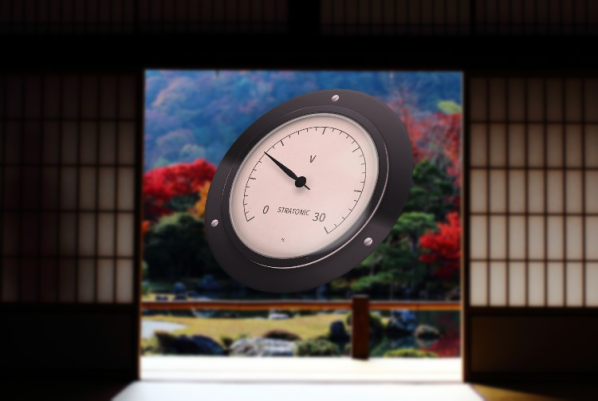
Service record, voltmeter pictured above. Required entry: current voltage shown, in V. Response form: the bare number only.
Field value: 8
